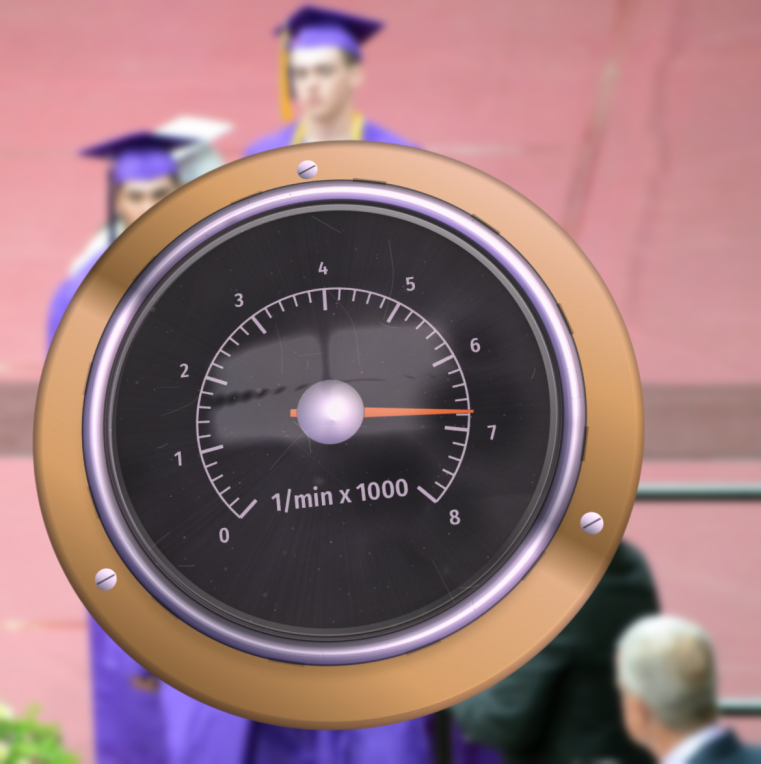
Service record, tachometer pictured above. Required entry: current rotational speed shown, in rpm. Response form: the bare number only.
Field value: 6800
